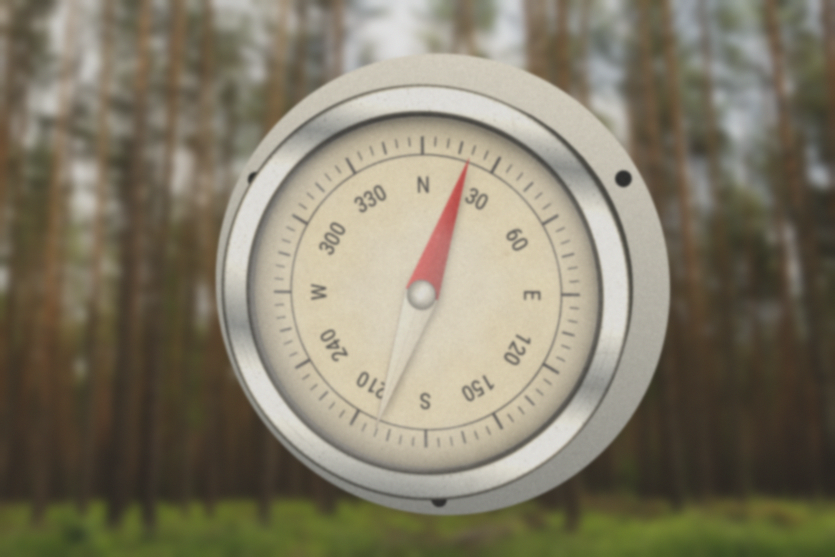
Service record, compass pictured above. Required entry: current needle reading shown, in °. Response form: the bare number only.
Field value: 20
